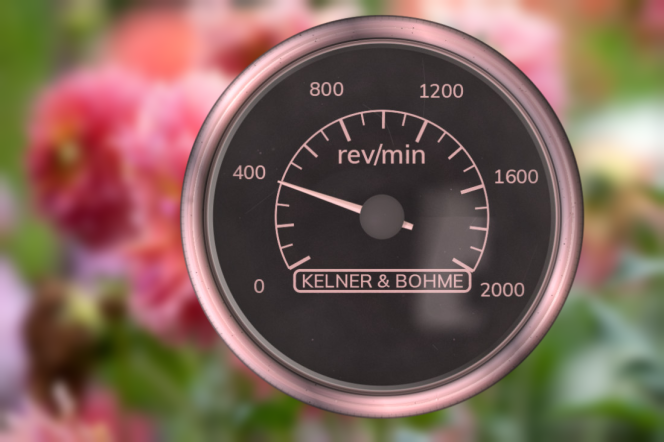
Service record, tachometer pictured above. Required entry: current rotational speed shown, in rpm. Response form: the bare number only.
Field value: 400
